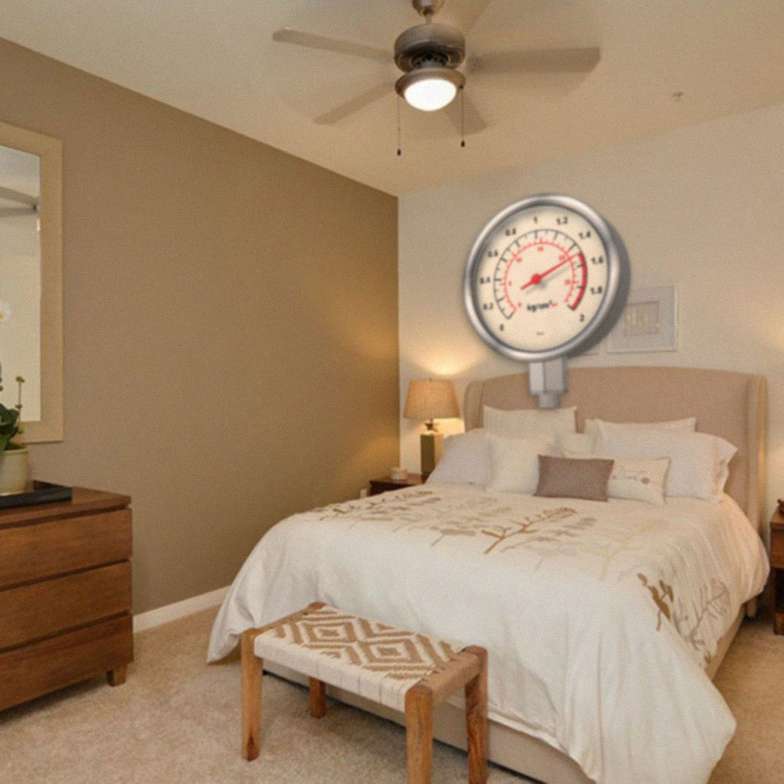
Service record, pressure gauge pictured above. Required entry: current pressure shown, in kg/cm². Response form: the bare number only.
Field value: 1.5
